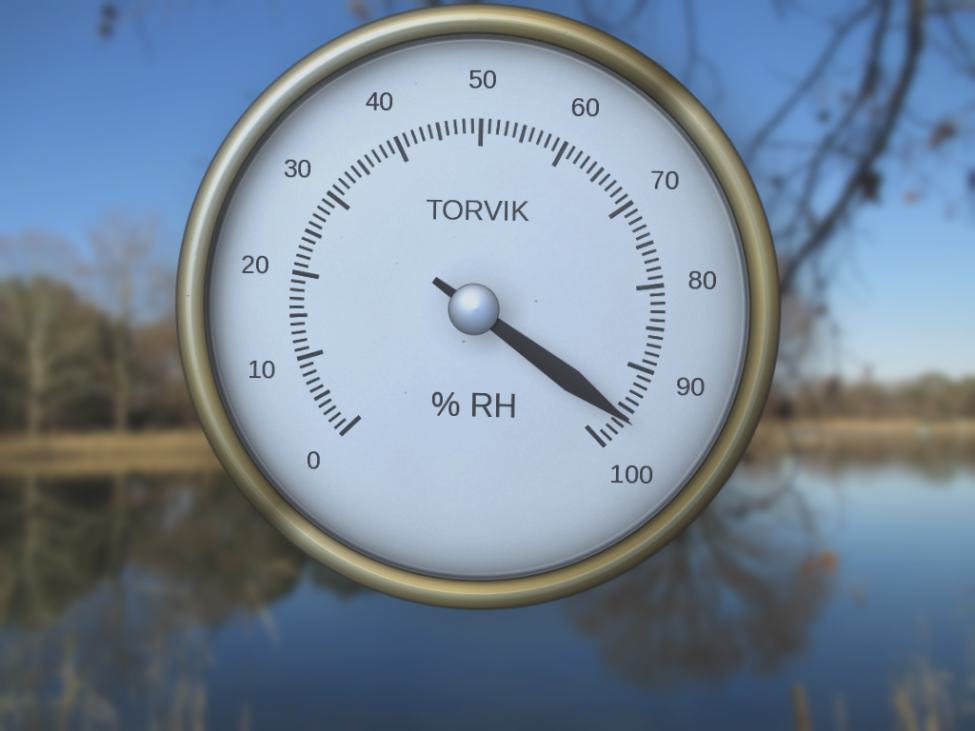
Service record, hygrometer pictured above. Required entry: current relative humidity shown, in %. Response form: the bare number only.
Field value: 96
